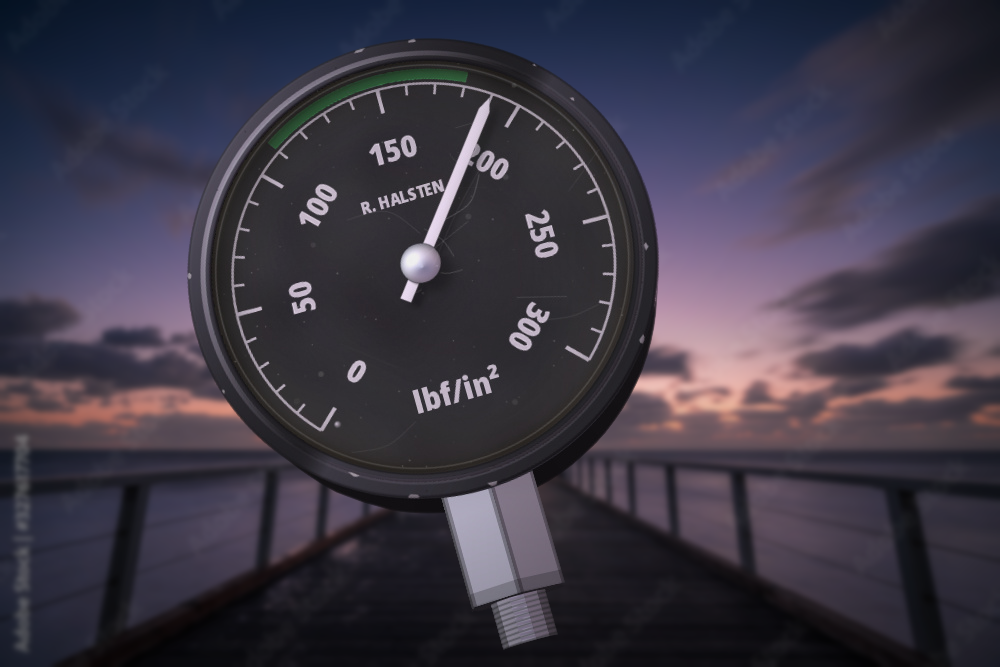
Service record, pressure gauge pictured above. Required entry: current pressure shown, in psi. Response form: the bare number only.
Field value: 190
